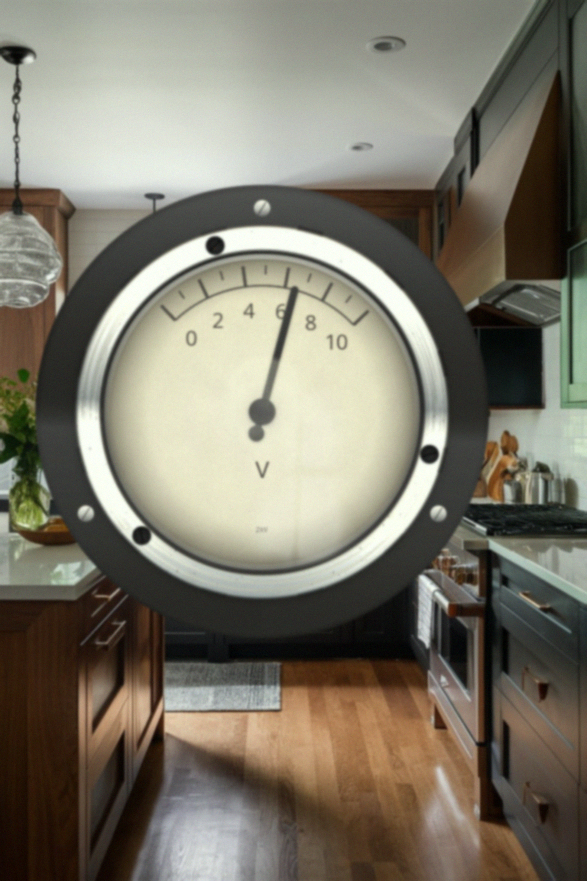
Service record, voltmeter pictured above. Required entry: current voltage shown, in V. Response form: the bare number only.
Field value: 6.5
